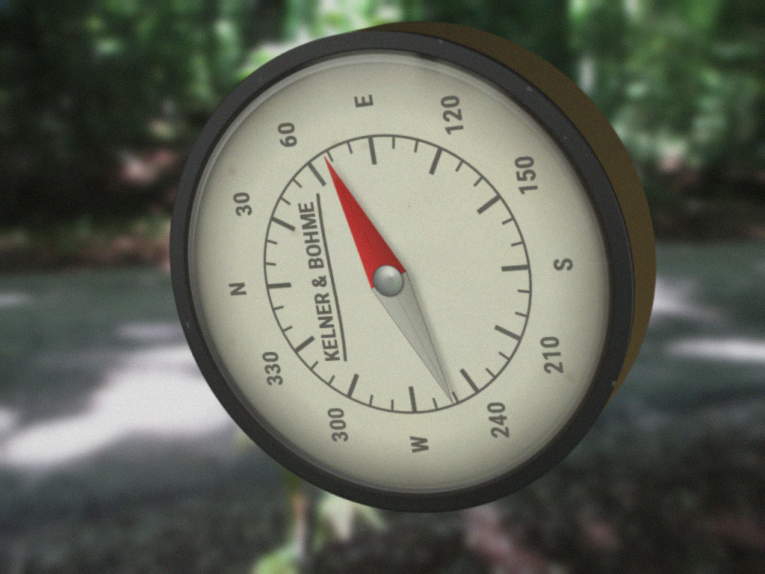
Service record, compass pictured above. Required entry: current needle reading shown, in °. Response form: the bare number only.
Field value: 70
